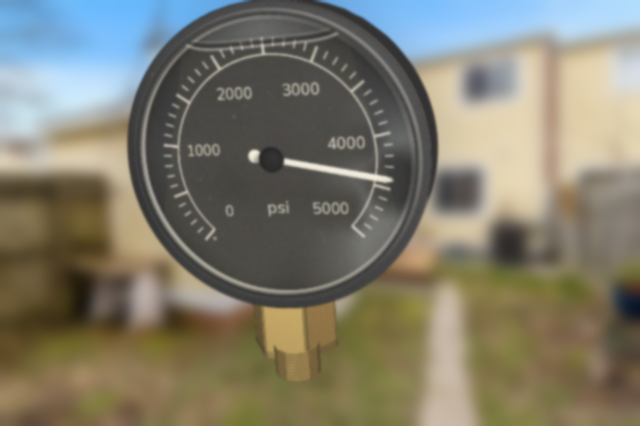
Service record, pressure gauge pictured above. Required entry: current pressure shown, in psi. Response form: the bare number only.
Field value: 4400
